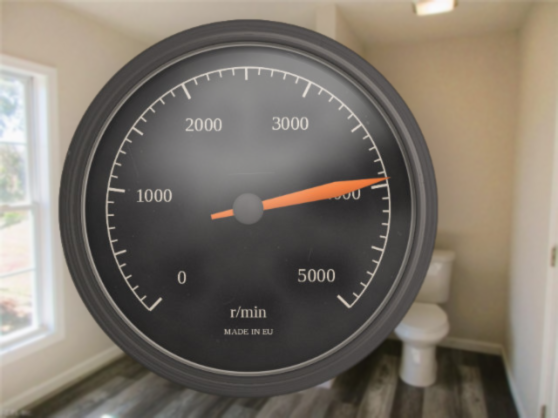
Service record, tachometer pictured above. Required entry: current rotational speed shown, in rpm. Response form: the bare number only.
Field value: 3950
